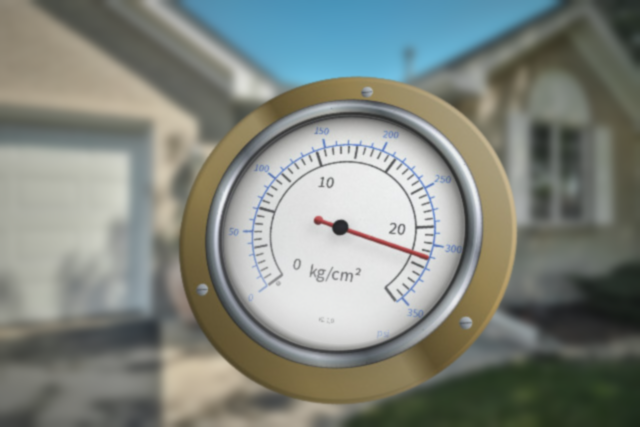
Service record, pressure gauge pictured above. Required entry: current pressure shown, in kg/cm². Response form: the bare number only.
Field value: 22
